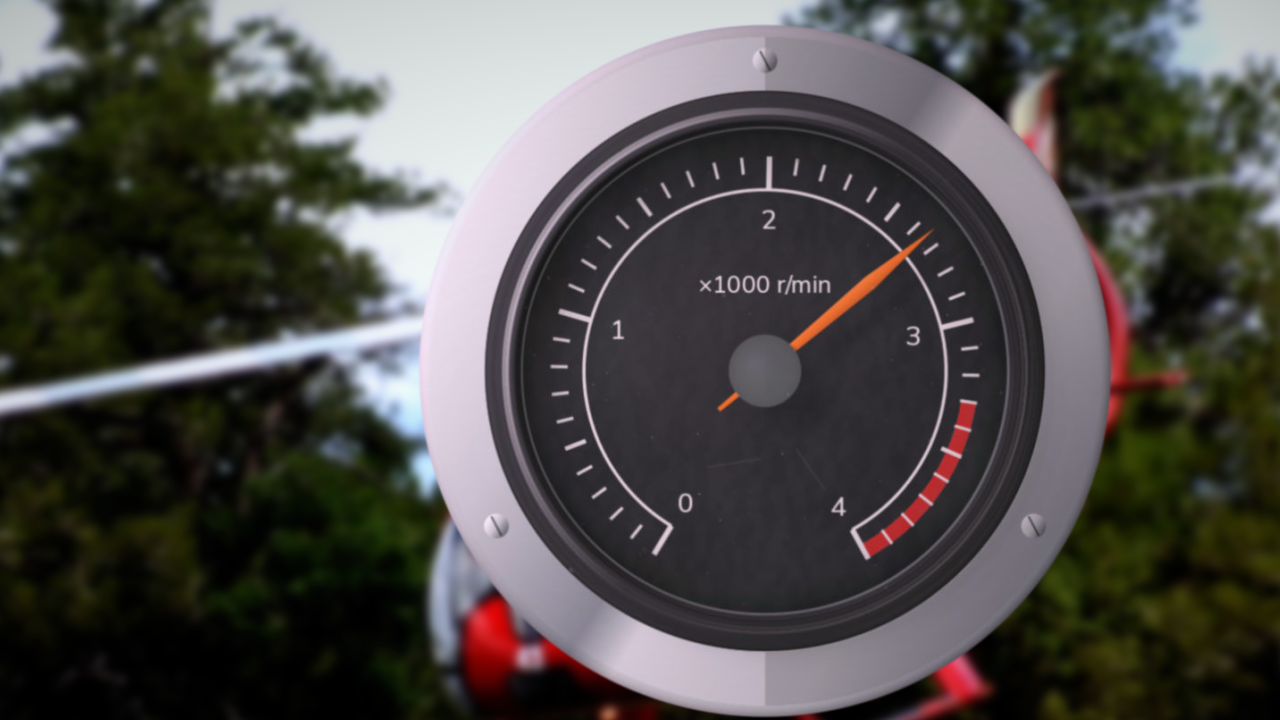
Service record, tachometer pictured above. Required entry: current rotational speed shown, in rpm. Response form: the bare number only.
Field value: 2650
